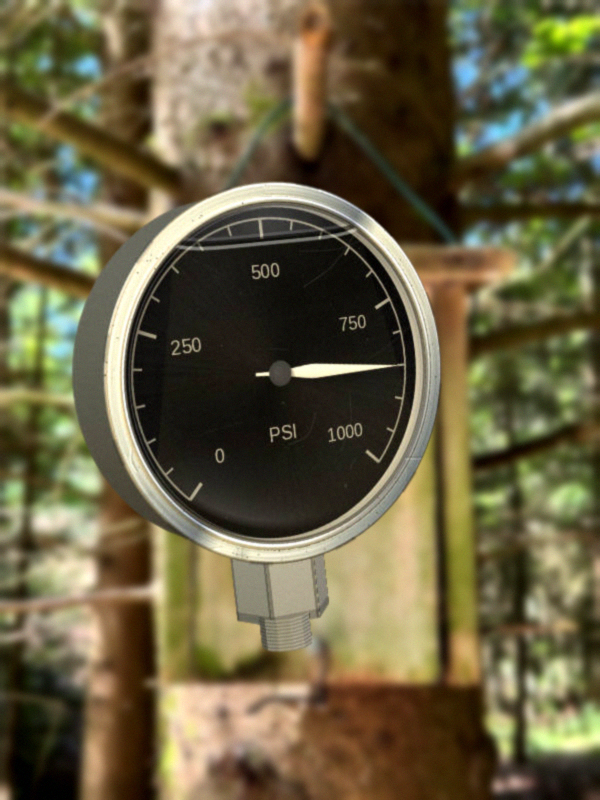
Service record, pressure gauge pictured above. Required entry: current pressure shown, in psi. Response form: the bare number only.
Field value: 850
